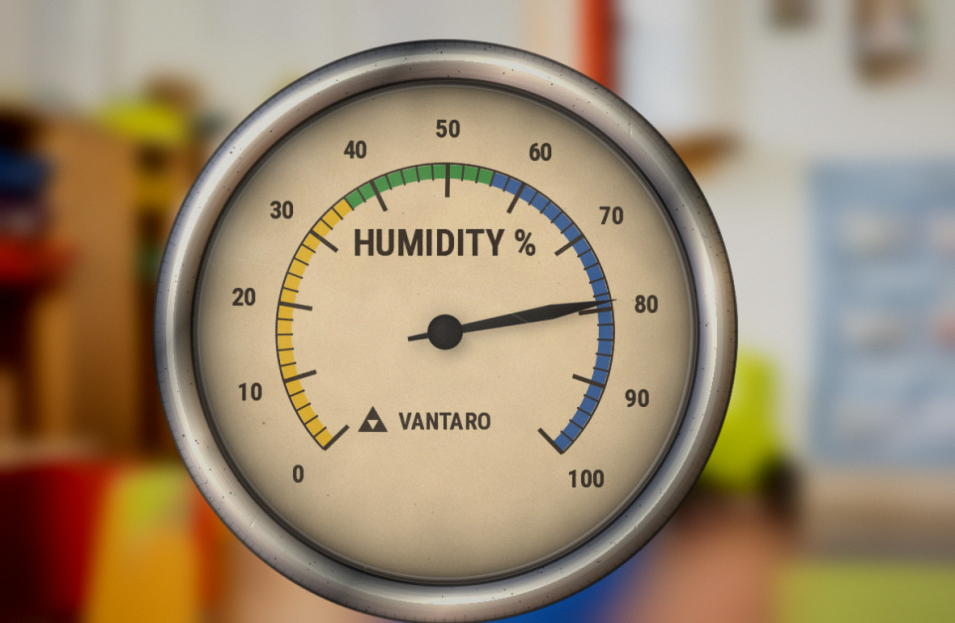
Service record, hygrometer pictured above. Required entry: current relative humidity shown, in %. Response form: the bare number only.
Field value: 79
